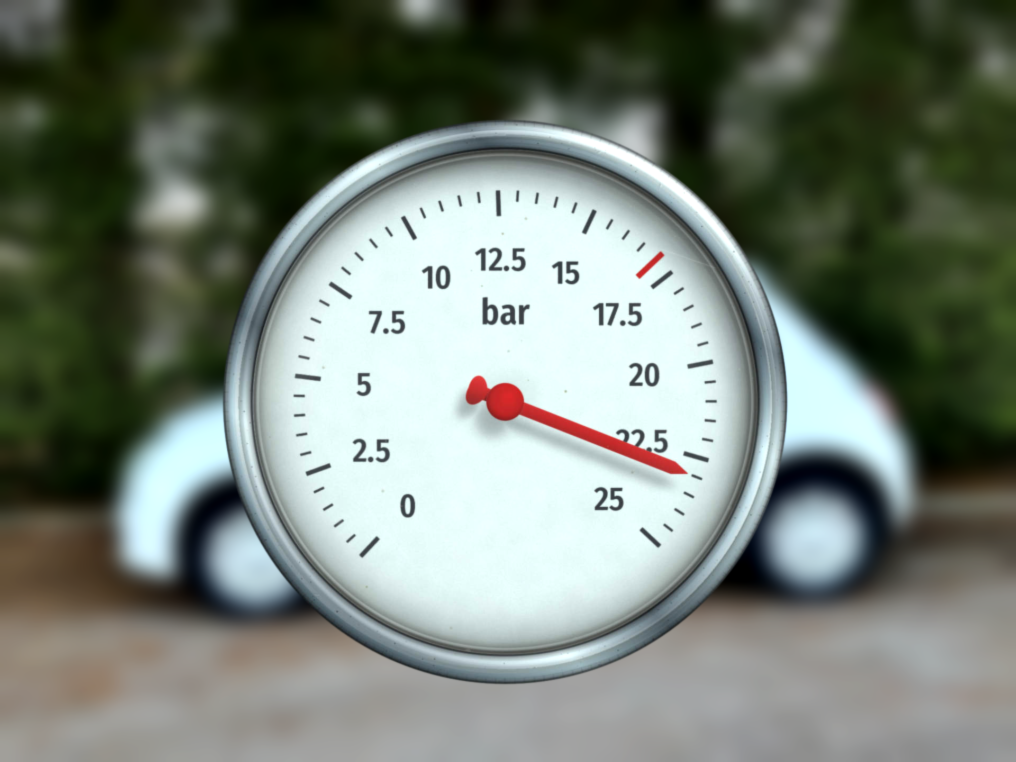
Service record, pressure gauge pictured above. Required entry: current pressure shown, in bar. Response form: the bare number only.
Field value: 23
